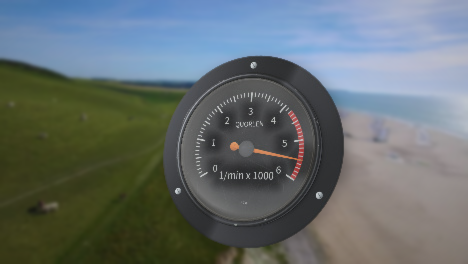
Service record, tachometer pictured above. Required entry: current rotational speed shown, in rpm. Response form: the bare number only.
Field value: 5500
